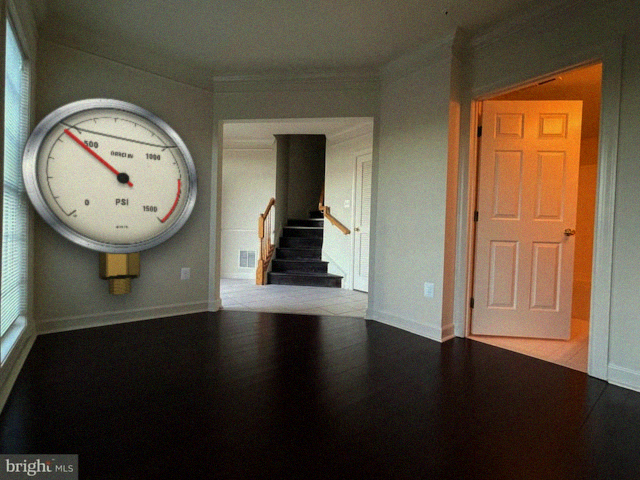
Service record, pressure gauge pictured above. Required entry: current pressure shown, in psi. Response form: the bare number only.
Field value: 450
